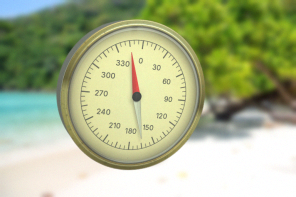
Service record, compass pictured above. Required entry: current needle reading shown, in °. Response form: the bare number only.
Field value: 345
